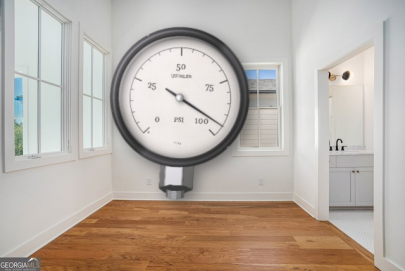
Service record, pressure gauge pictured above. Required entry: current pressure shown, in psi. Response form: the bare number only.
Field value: 95
